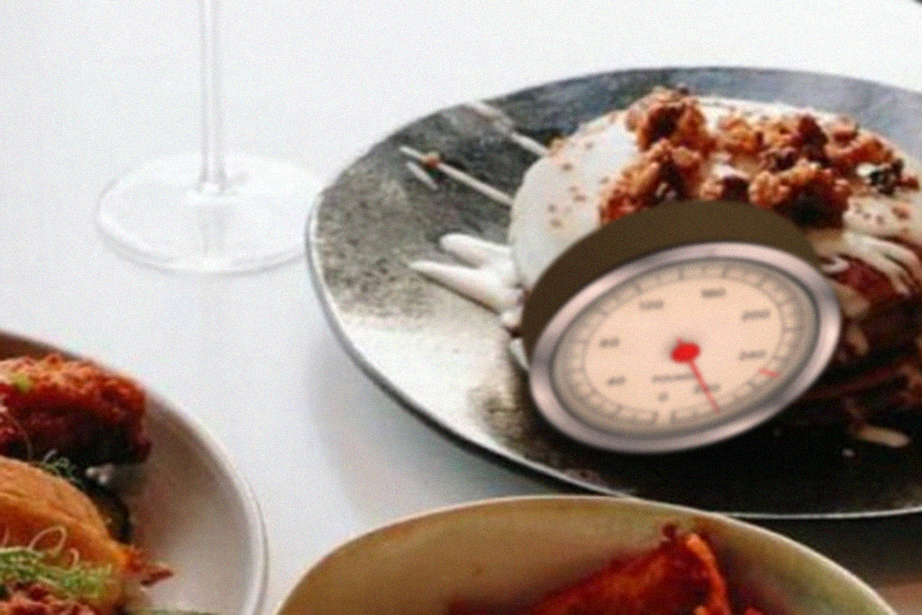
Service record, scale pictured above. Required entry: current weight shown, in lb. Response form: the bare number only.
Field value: 280
